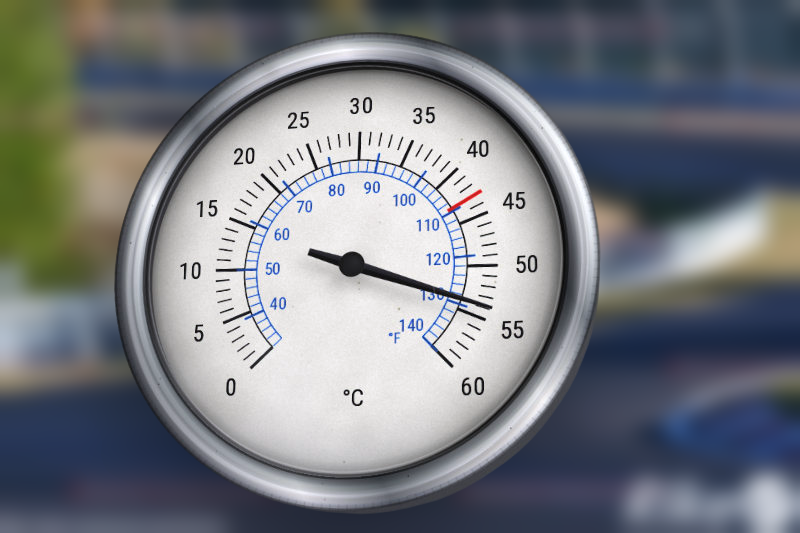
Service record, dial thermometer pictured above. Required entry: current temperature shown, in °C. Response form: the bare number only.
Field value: 54
